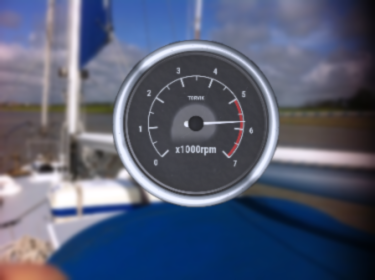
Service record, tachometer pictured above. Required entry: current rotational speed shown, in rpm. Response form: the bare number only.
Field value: 5750
